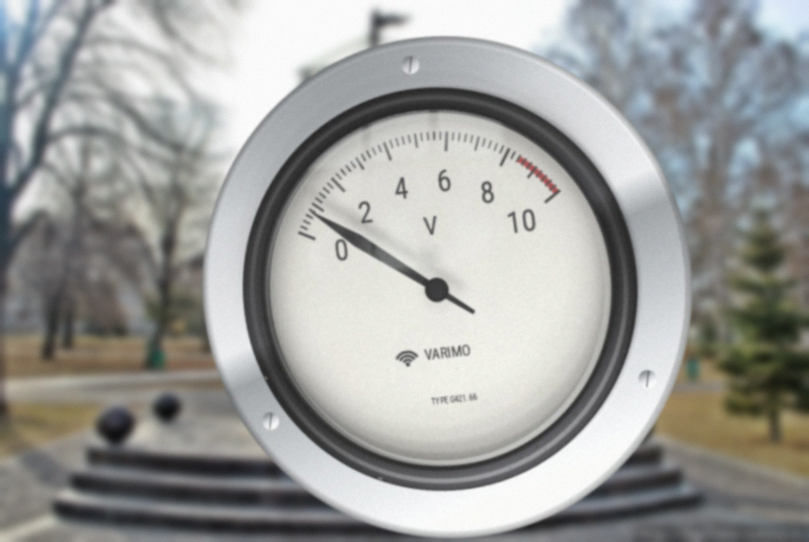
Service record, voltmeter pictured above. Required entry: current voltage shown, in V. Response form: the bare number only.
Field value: 0.8
